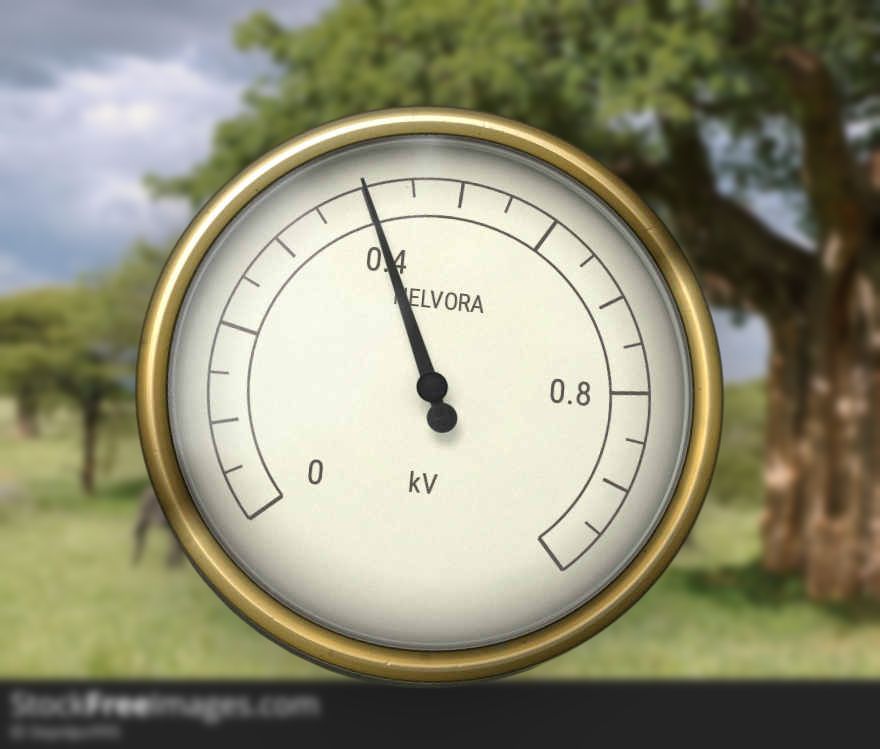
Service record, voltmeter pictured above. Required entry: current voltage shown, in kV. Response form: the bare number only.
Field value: 0.4
